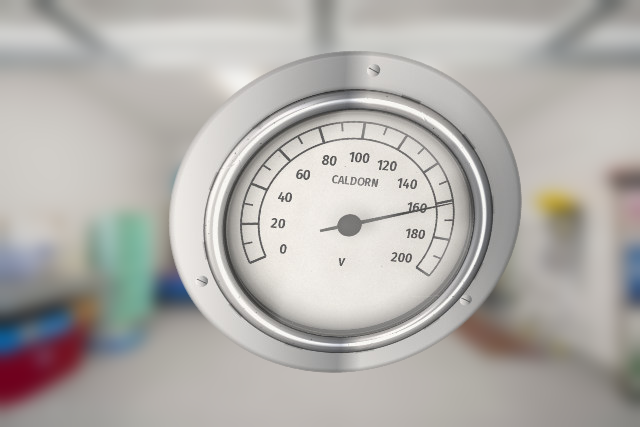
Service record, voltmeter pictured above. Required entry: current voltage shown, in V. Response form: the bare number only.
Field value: 160
